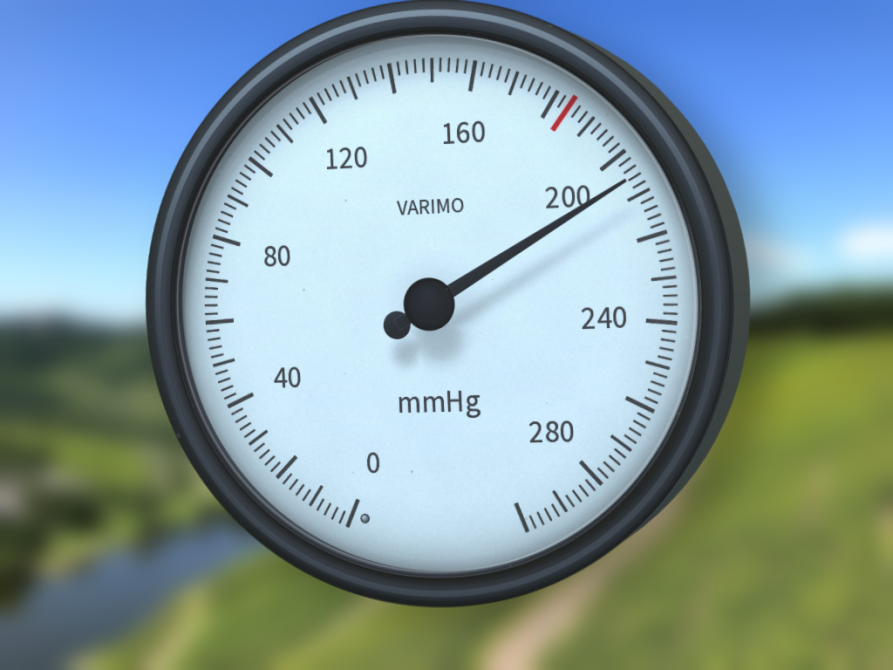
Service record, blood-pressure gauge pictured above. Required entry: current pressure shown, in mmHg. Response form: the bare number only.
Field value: 206
